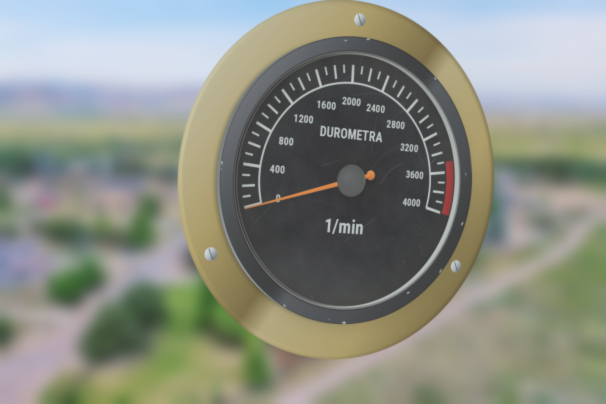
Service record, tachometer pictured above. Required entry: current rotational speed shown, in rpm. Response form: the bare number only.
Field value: 0
